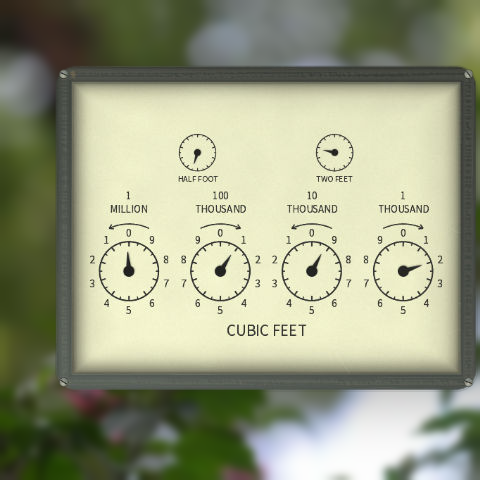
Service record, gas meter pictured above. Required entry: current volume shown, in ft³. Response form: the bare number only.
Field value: 9200
